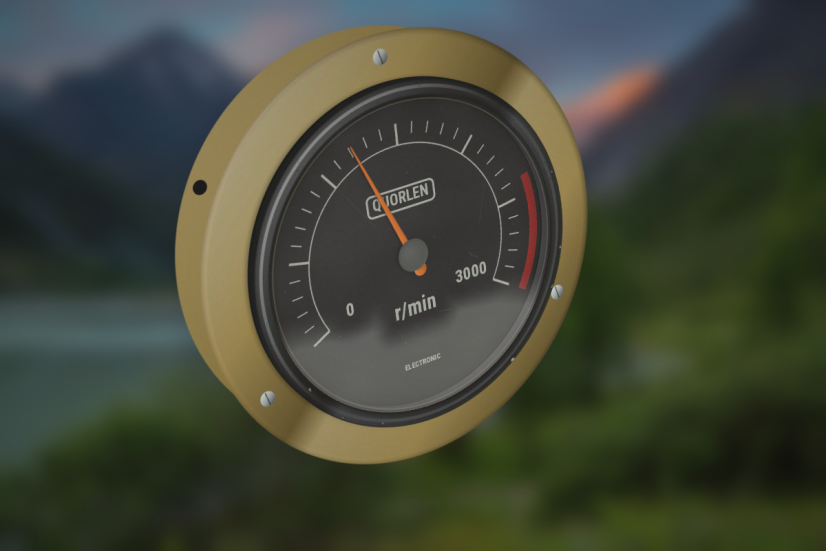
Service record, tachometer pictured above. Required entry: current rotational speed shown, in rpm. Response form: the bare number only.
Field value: 1200
